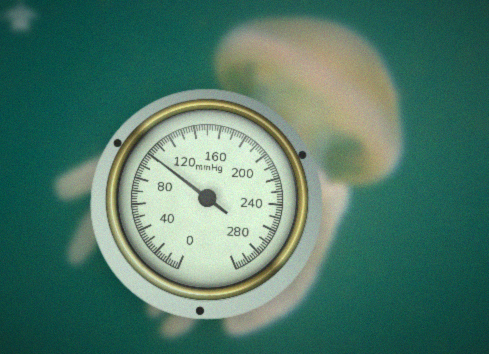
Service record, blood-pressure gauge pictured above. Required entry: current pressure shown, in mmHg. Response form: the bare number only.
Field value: 100
